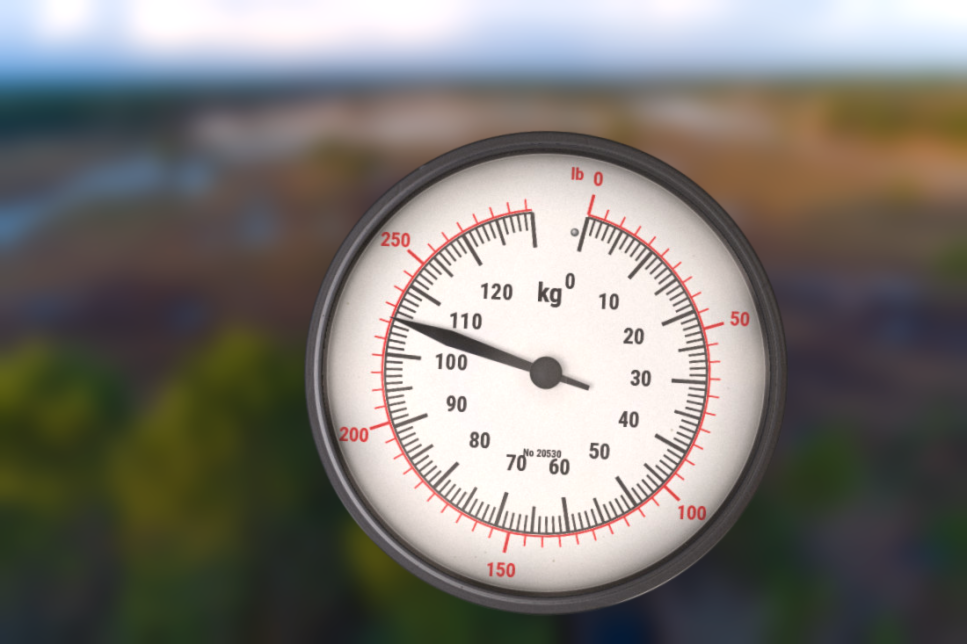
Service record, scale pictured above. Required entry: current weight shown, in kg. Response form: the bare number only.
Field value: 105
